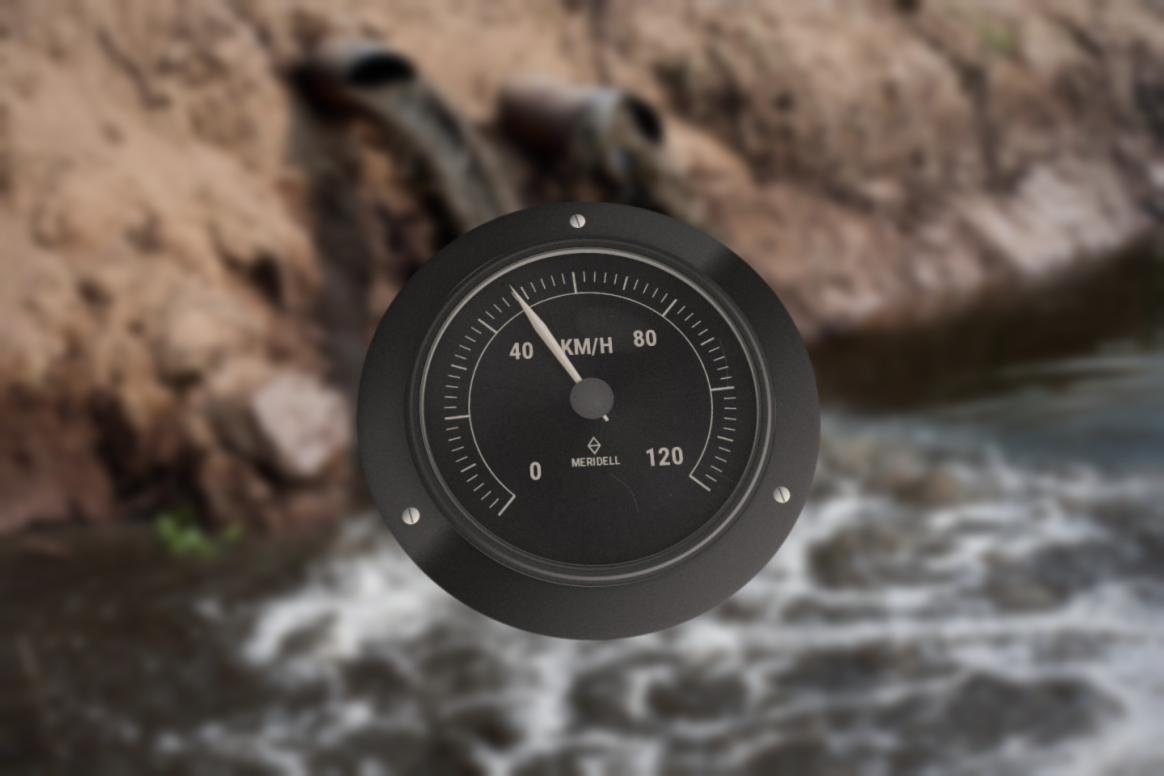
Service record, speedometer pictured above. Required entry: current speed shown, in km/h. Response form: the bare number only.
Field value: 48
